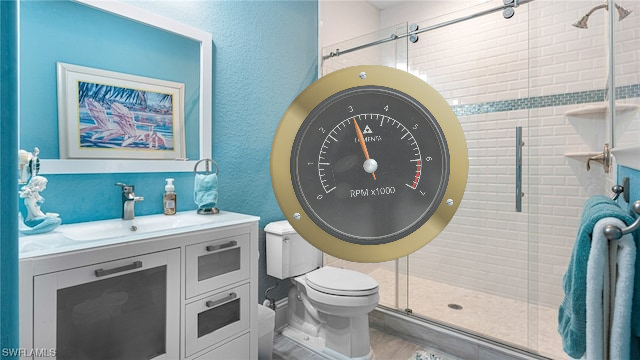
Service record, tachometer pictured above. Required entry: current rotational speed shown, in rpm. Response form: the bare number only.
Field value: 3000
